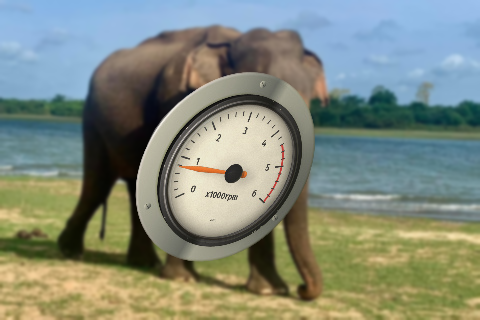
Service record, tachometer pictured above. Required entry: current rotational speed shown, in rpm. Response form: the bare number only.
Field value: 800
